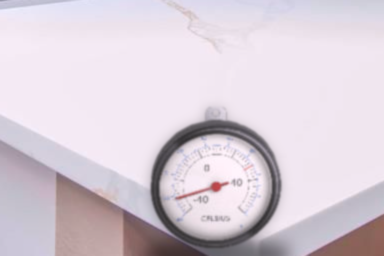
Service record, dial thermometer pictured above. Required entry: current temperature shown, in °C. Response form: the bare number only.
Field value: -30
